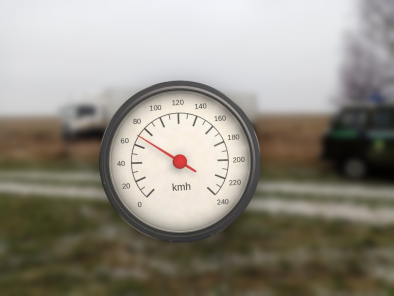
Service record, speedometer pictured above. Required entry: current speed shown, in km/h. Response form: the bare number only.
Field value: 70
